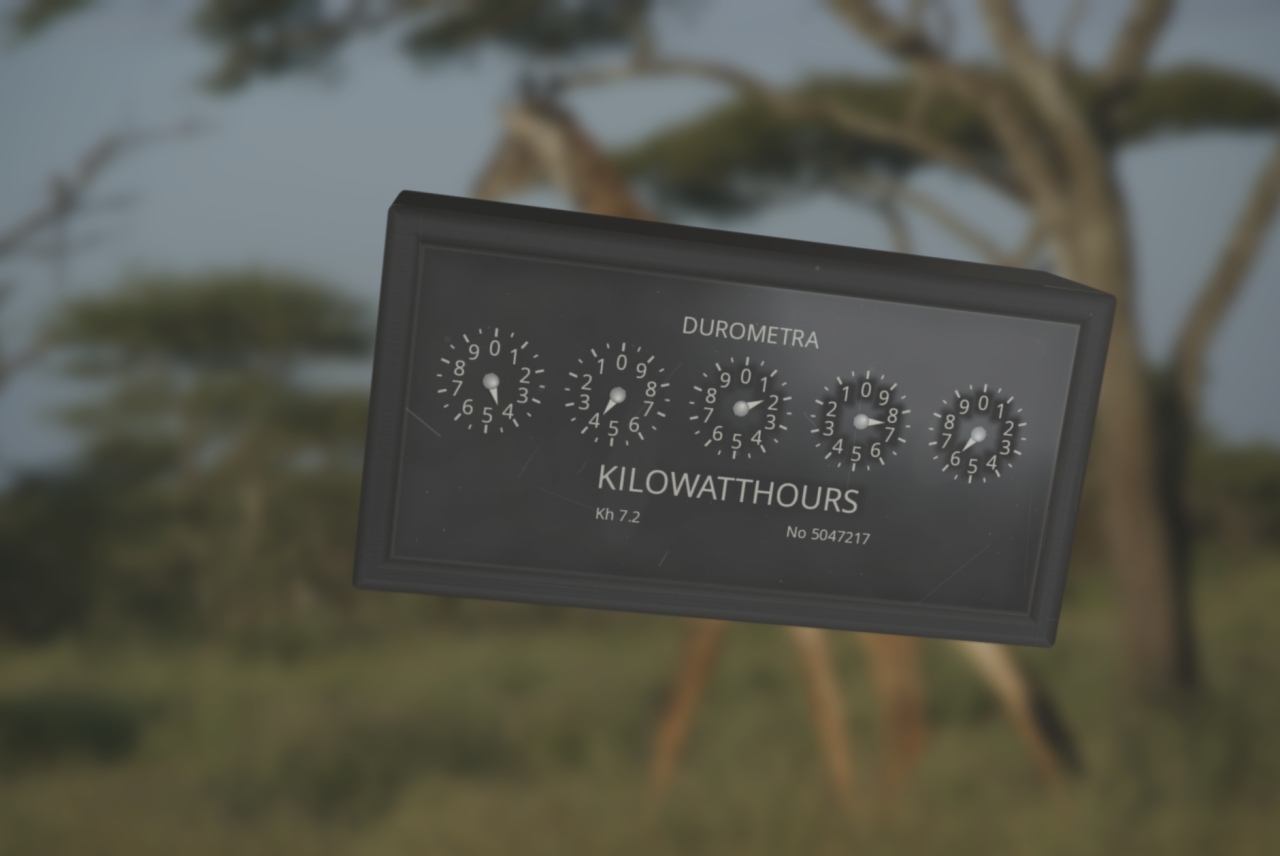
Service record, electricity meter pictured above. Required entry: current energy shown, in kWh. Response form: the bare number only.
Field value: 44176
